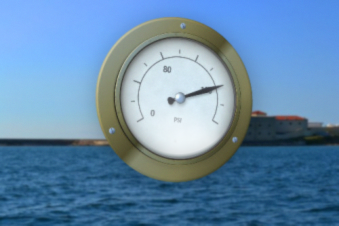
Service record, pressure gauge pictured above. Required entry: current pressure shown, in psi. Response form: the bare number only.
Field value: 160
